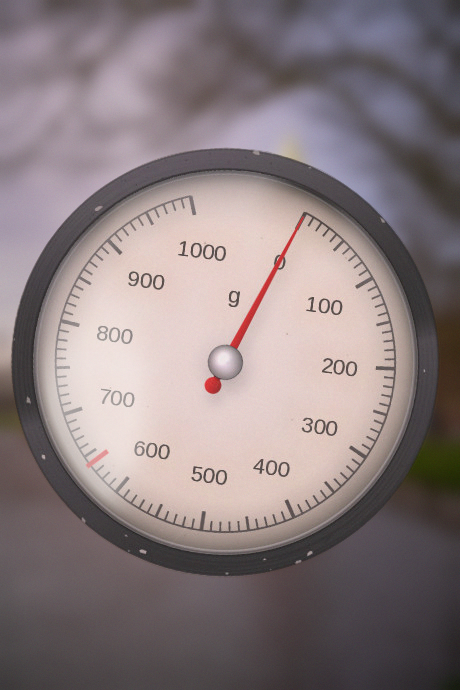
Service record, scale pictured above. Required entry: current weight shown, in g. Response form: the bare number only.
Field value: 0
